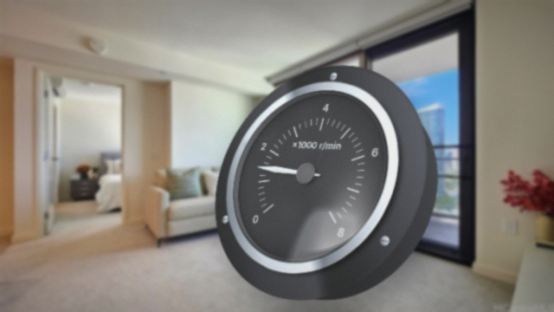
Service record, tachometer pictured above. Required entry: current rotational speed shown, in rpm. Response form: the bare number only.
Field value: 1400
